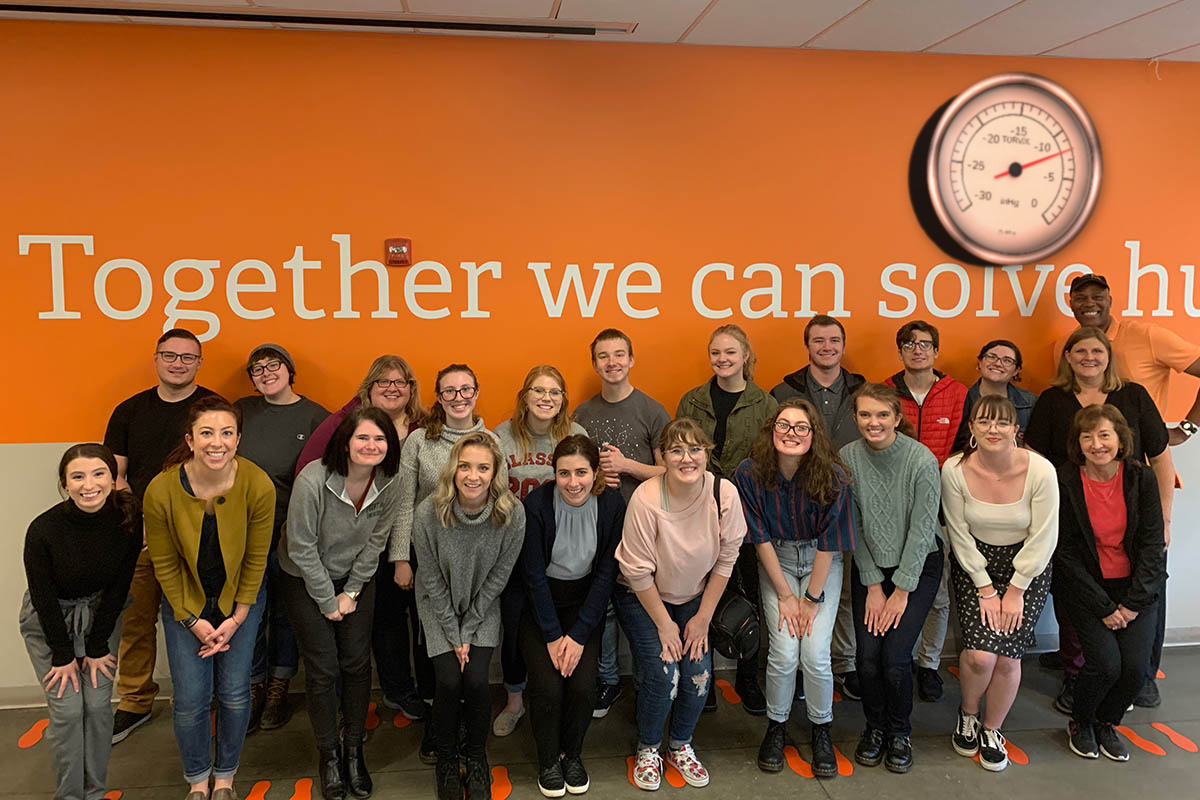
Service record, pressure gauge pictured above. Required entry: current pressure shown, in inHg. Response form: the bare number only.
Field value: -8
